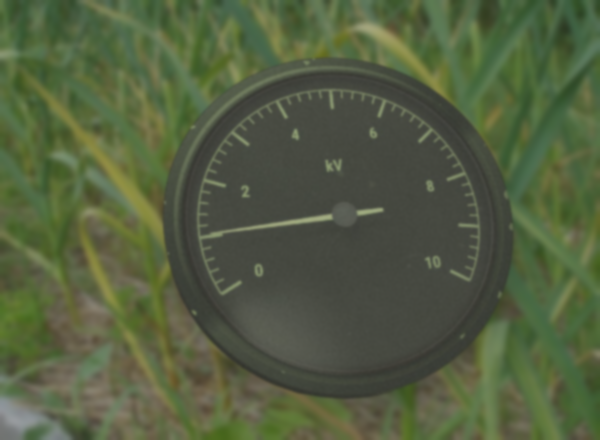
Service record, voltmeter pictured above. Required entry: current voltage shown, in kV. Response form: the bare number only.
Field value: 1
